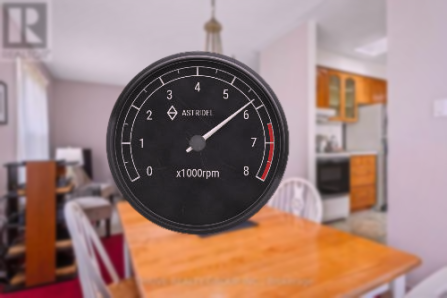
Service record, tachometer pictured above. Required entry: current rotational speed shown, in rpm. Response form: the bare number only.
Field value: 5750
